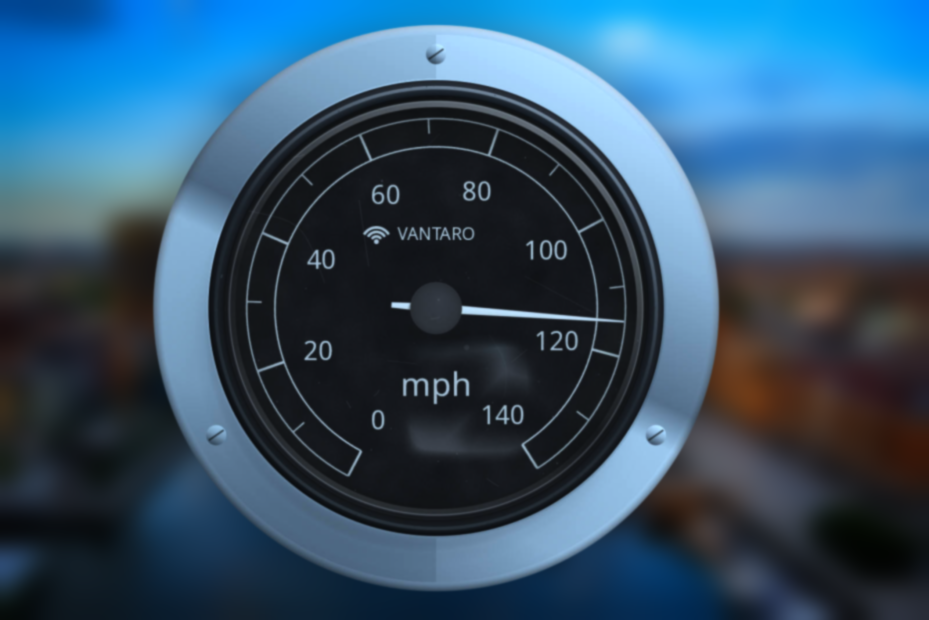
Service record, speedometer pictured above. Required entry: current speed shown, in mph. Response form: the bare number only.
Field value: 115
